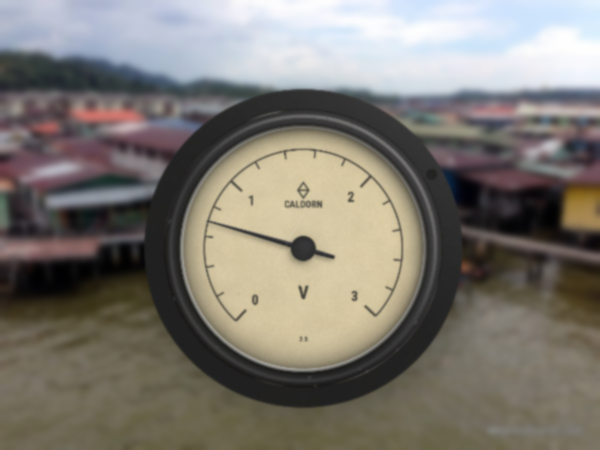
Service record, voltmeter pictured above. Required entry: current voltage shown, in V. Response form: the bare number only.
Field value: 0.7
